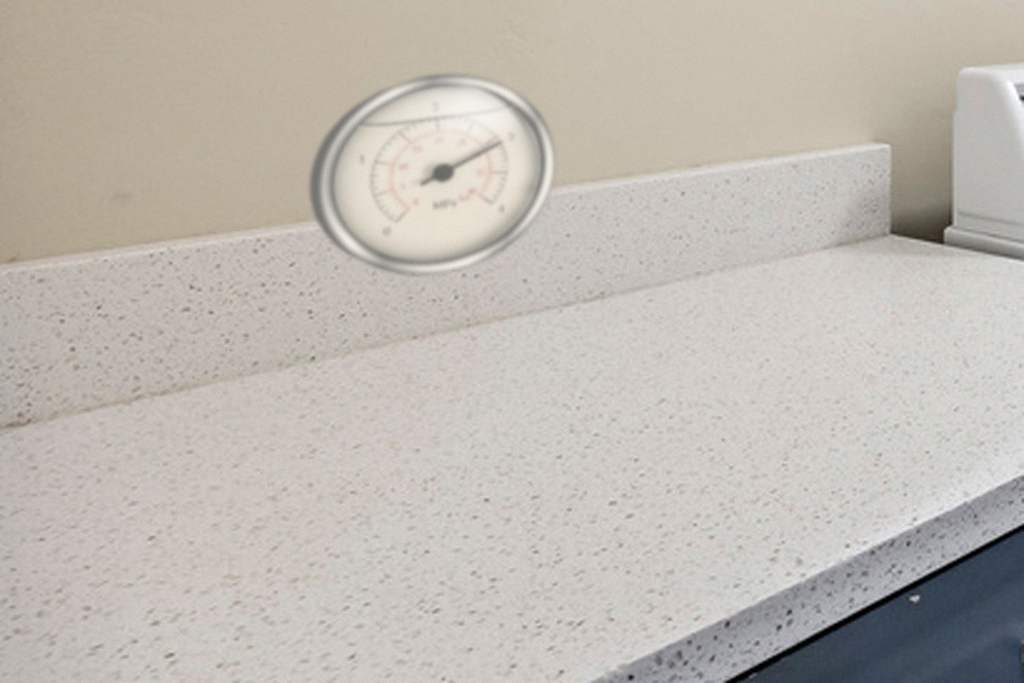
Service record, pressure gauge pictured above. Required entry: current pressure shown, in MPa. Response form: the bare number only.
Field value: 3
